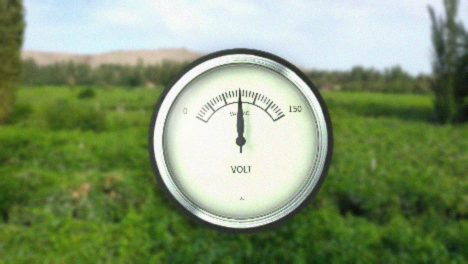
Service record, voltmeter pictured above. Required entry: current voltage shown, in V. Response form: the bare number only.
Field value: 75
